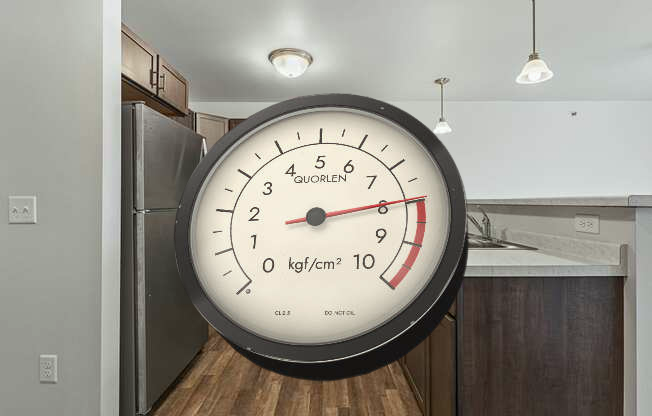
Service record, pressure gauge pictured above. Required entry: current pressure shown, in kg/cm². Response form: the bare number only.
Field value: 8
